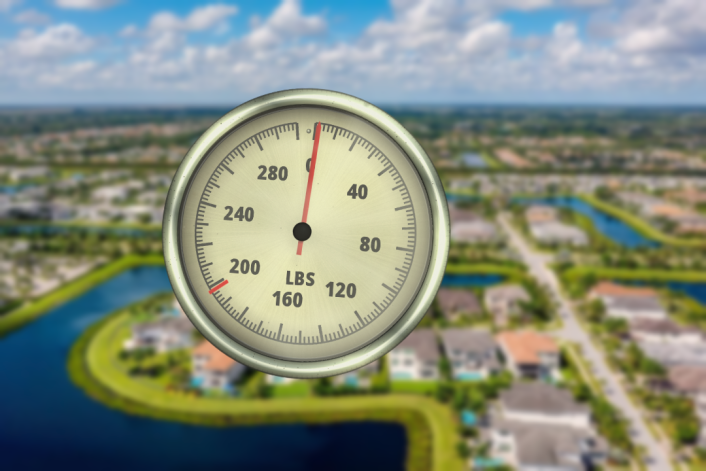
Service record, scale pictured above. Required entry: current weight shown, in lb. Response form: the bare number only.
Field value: 2
